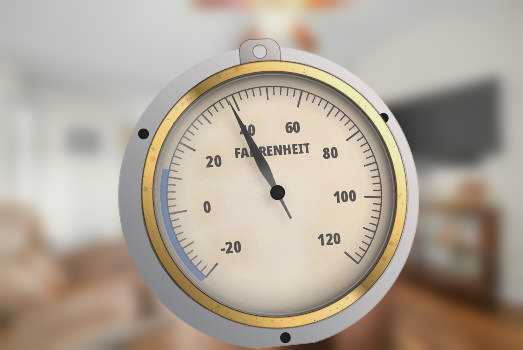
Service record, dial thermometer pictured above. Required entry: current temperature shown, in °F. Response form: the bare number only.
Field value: 38
